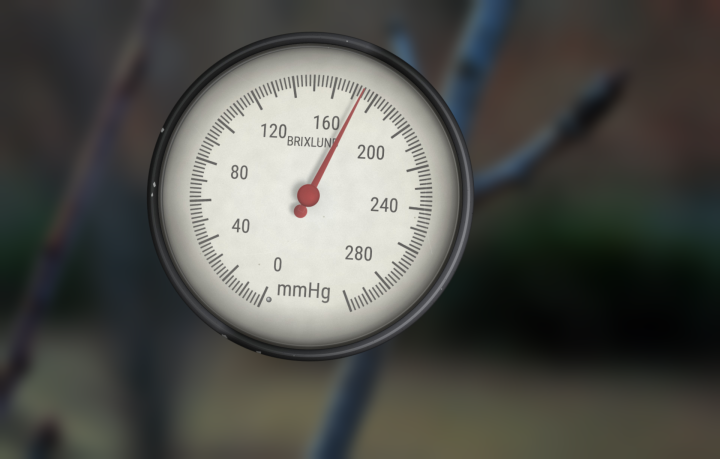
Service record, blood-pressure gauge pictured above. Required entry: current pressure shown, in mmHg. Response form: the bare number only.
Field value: 174
